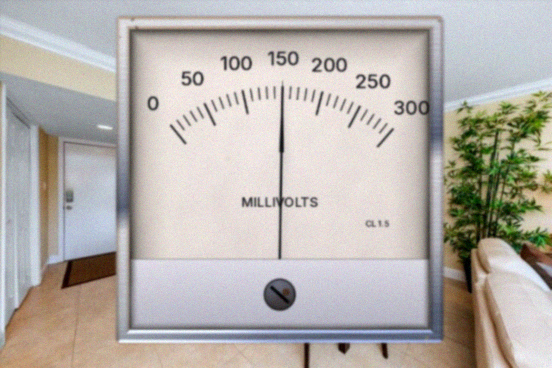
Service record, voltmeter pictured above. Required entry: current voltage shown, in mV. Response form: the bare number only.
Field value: 150
